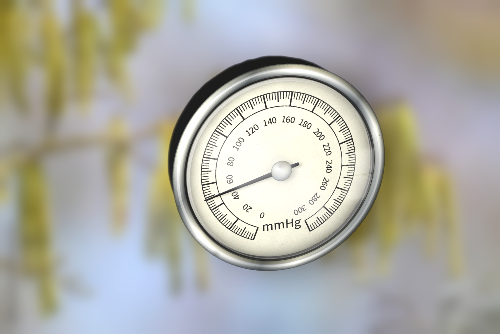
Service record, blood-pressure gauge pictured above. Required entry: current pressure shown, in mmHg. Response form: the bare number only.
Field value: 50
